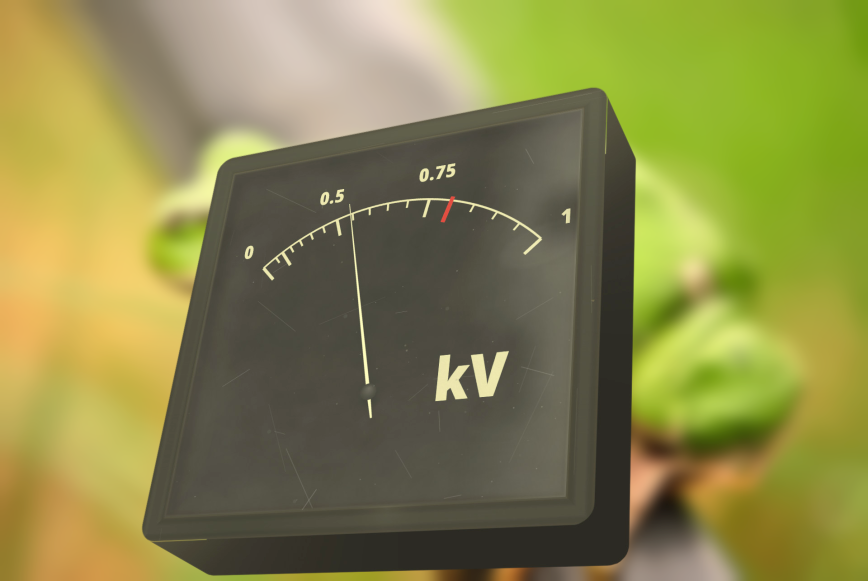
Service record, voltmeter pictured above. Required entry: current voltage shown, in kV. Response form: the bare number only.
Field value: 0.55
